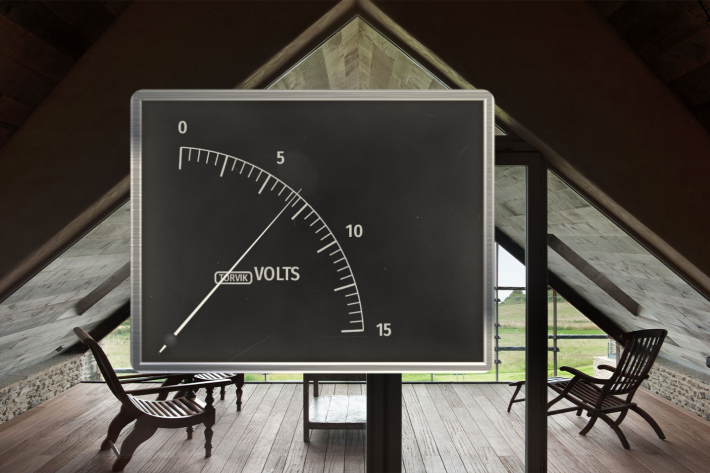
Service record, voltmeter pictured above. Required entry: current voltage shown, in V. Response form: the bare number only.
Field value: 6.75
